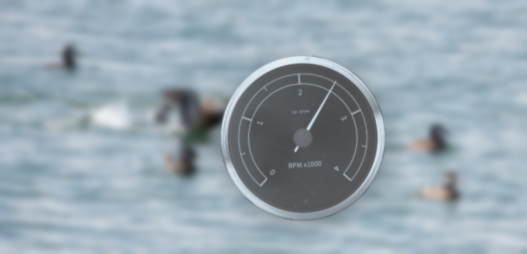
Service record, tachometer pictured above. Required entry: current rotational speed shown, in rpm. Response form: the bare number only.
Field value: 2500
